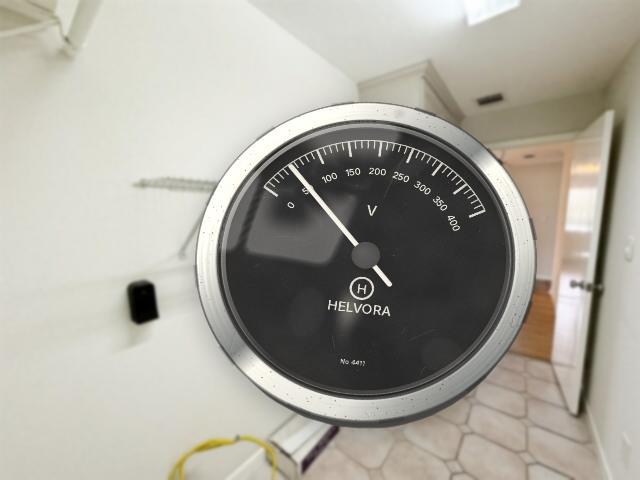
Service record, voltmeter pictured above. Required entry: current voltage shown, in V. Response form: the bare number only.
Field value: 50
